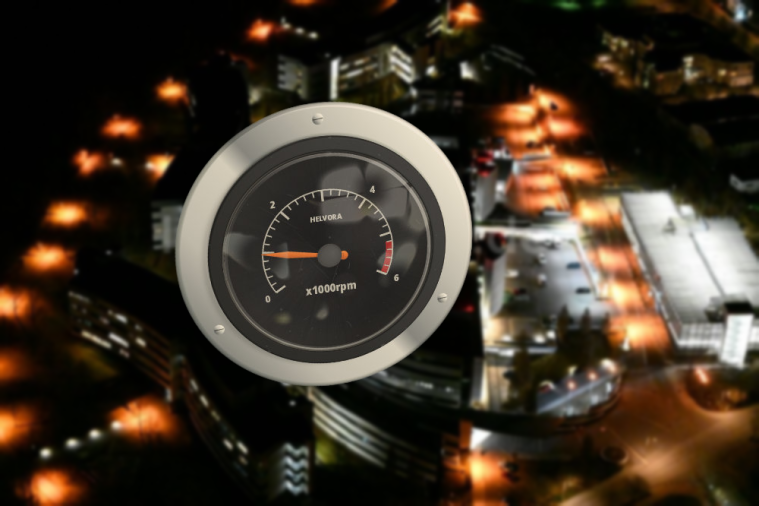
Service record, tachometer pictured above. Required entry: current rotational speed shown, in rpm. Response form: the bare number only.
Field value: 1000
